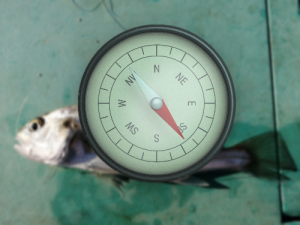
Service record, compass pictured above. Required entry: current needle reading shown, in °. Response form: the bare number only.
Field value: 142.5
